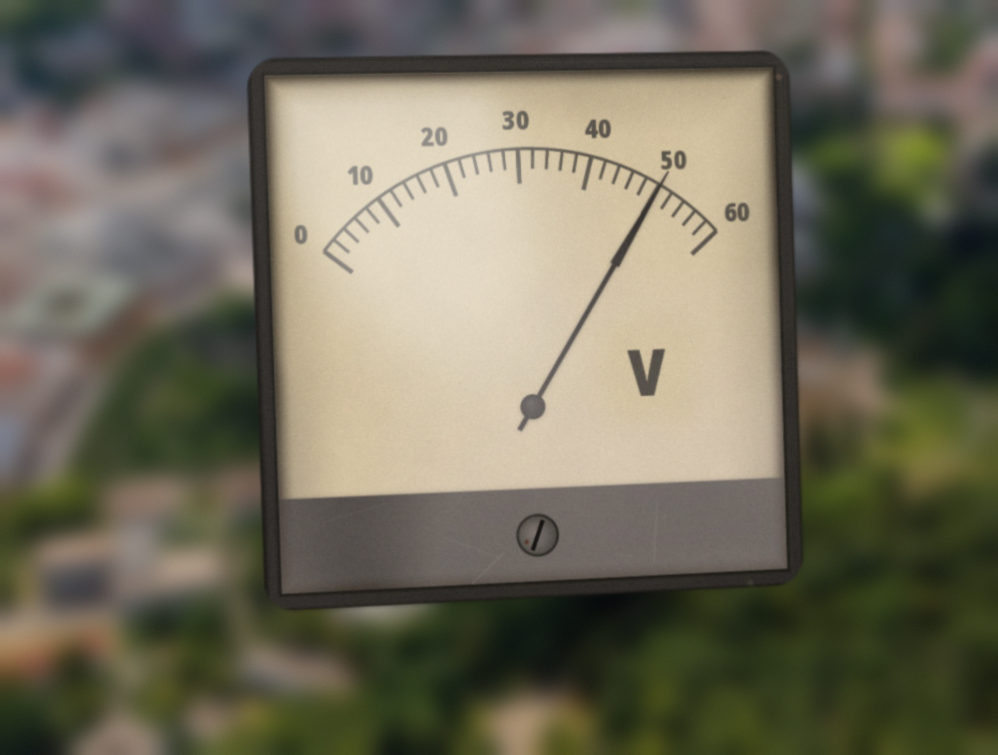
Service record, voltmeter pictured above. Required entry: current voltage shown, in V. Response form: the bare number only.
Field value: 50
